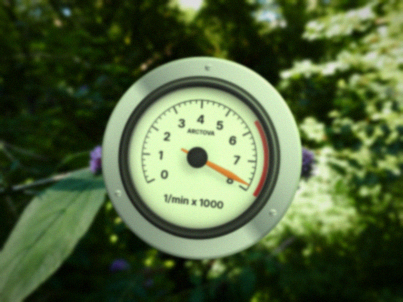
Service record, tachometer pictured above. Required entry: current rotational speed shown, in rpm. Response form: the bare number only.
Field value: 7800
